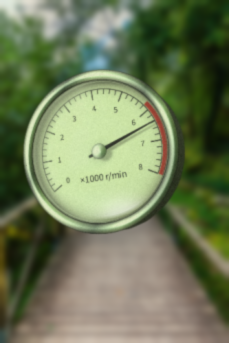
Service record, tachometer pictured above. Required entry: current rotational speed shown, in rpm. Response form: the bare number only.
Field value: 6400
